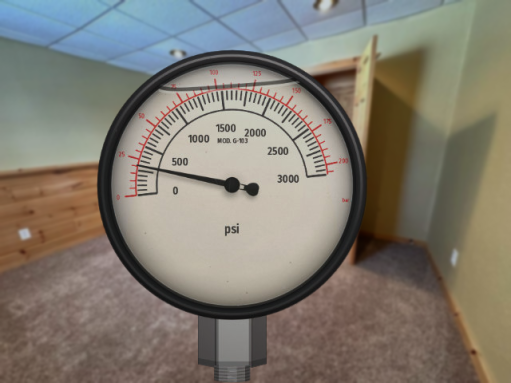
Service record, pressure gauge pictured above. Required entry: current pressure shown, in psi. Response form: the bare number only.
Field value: 300
